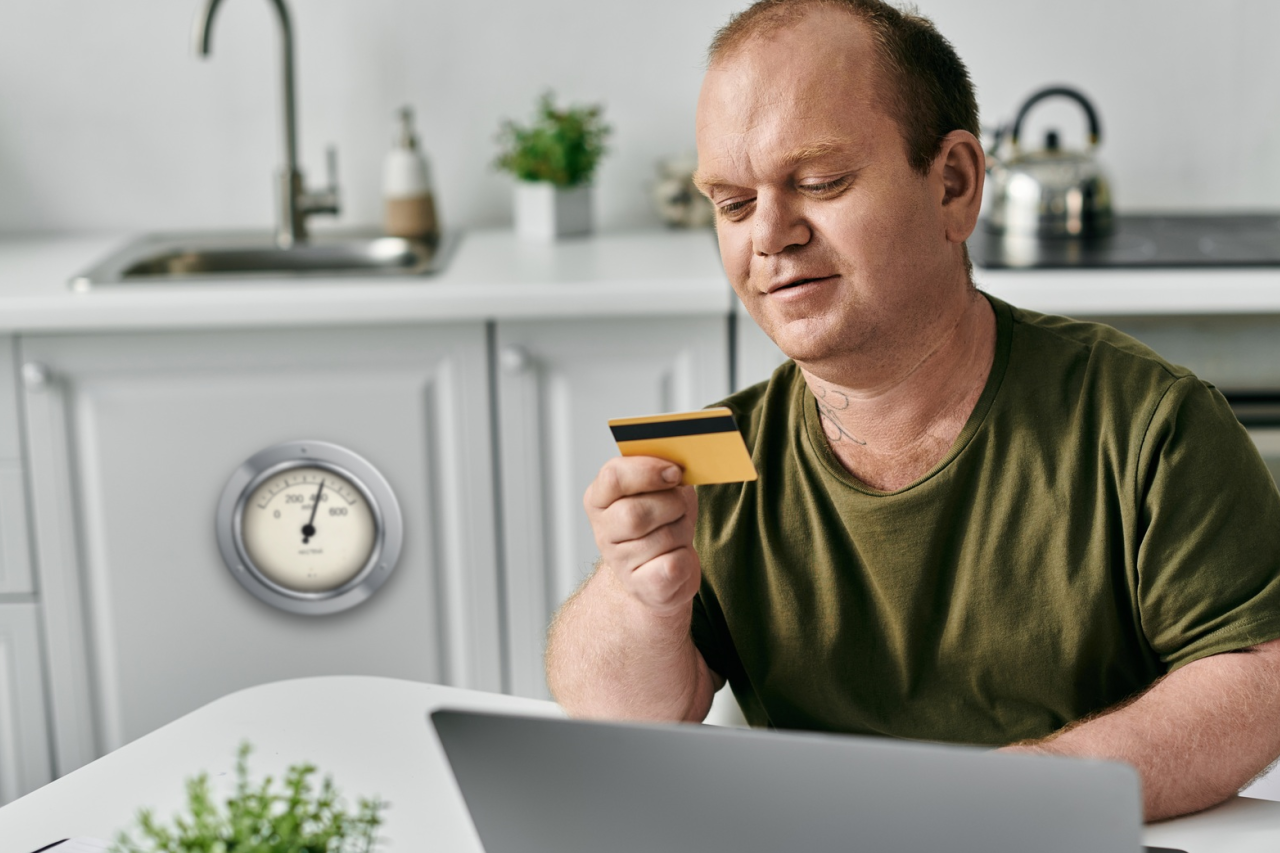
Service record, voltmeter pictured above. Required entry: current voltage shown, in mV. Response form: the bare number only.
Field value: 400
